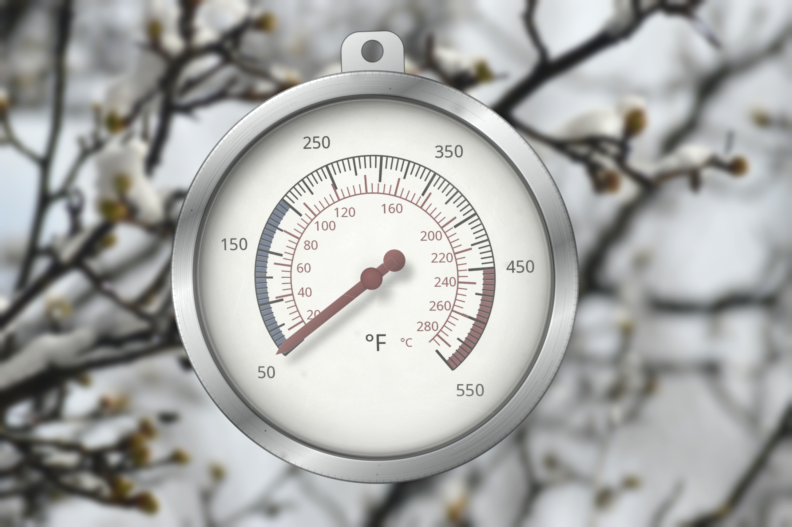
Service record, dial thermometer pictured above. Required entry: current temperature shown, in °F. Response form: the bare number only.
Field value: 55
